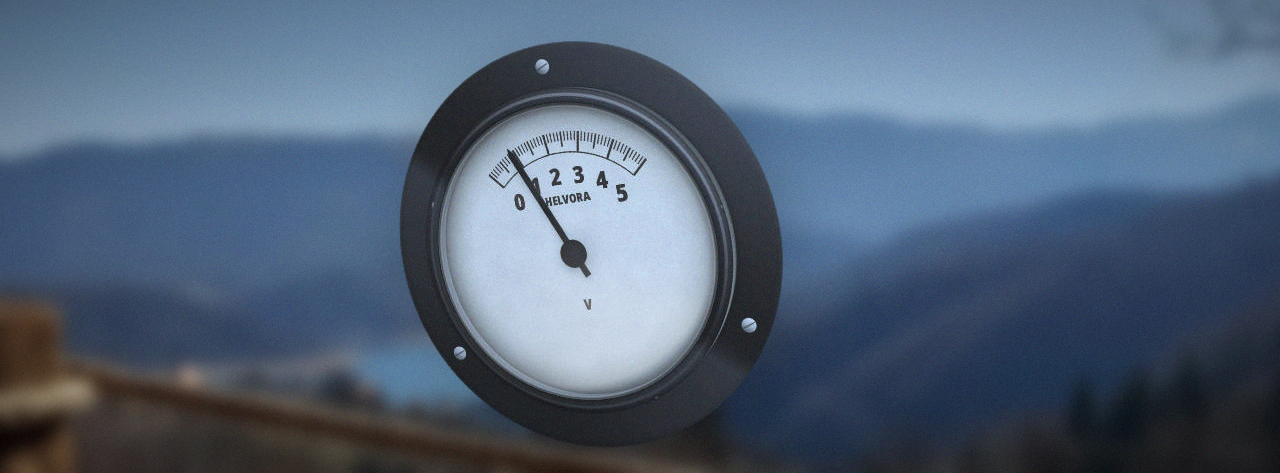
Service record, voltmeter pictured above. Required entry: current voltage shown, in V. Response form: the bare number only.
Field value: 1
